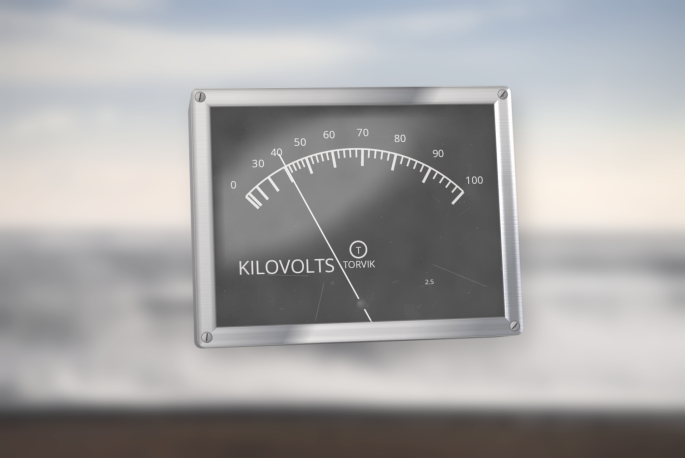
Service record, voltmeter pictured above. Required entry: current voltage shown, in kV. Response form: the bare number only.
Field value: 40
